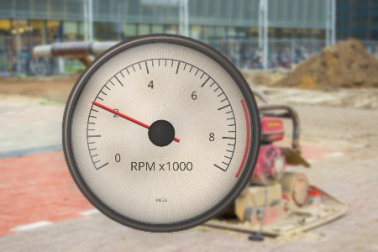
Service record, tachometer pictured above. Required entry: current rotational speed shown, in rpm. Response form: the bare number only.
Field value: 2000
